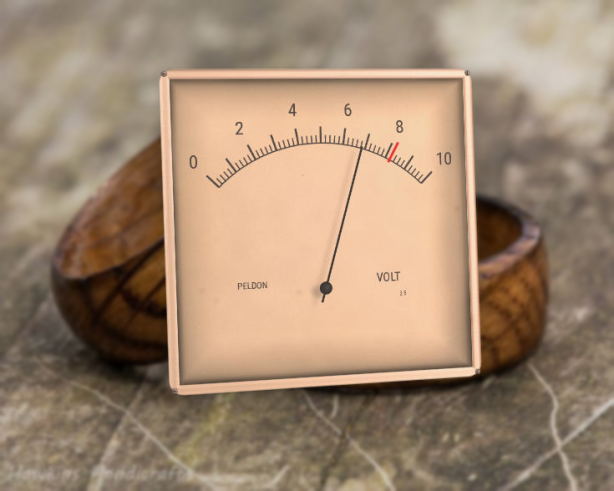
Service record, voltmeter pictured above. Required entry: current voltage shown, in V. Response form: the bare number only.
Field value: 6.8
